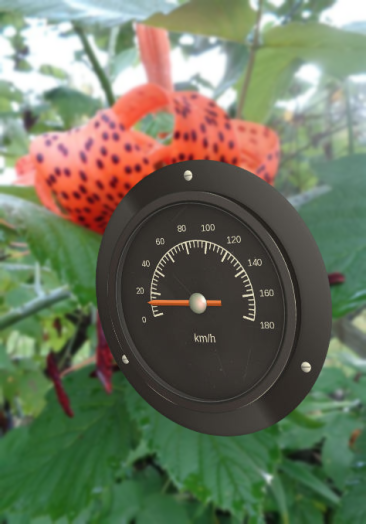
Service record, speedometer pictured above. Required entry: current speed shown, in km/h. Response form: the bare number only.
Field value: 12
